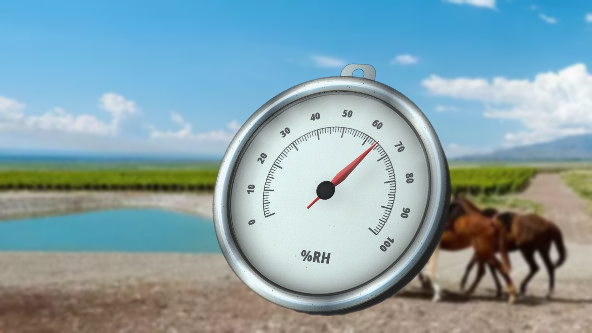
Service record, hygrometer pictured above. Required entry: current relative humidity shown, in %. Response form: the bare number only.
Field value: 65
